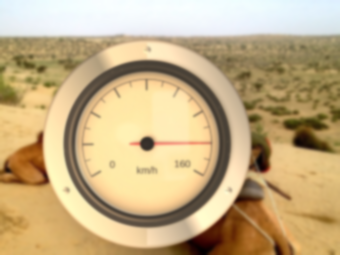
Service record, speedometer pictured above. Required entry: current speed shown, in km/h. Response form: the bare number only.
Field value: 140
